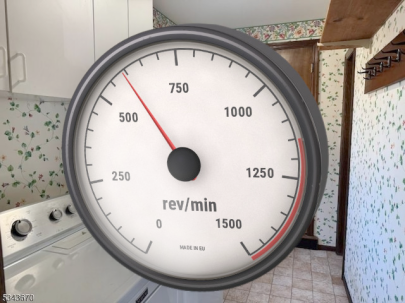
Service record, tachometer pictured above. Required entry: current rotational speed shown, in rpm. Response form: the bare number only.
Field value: 600
